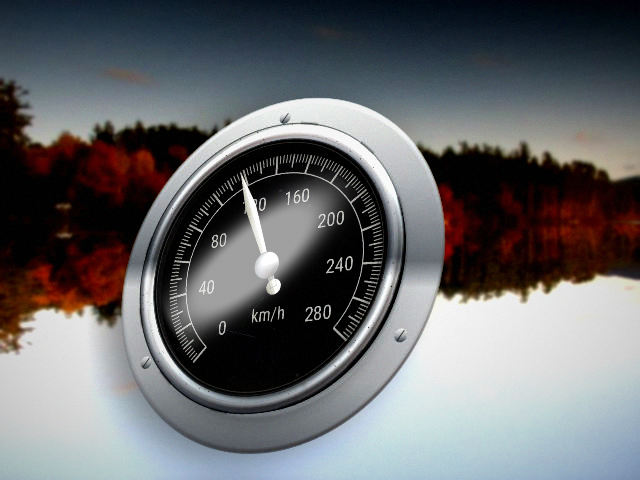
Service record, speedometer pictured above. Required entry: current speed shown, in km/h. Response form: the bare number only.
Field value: 120
